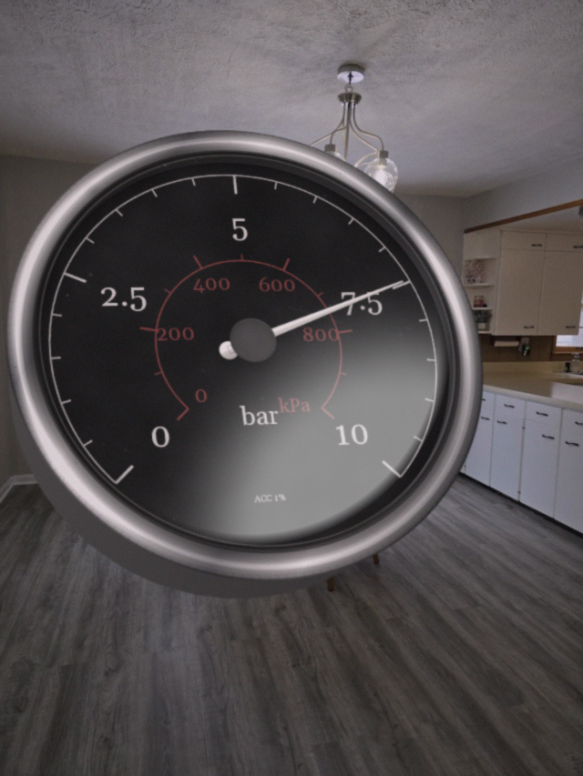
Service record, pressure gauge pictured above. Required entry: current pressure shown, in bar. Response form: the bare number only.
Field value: 7.5
